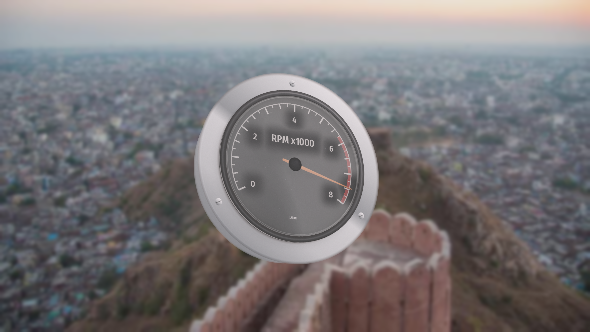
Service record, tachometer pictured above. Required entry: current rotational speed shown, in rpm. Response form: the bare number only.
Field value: 7500
